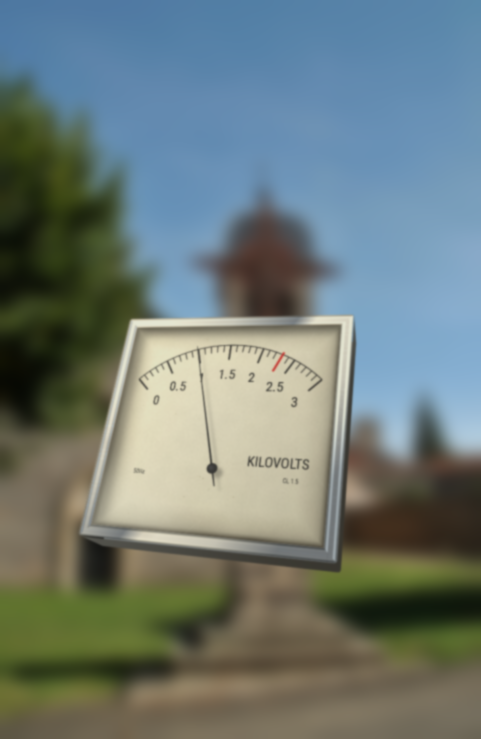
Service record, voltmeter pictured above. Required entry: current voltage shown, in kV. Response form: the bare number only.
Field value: 1
